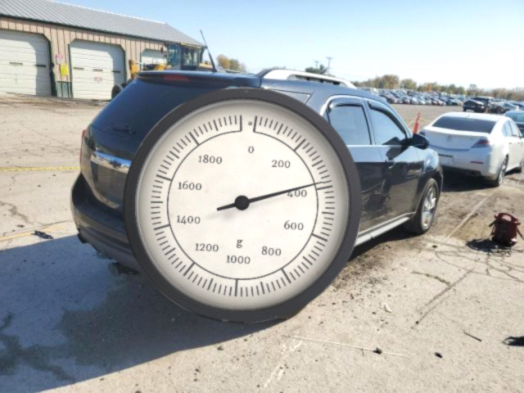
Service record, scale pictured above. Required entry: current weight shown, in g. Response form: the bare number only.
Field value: 380
